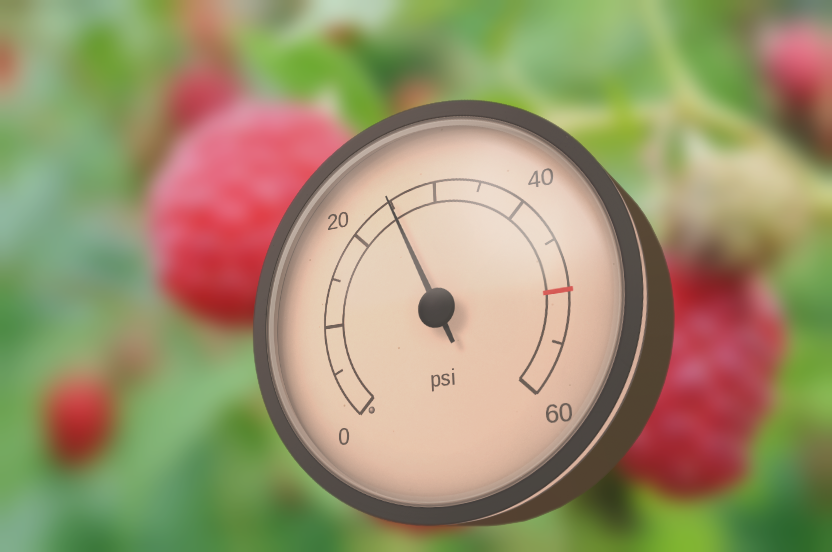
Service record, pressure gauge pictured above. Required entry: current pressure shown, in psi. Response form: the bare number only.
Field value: 25
